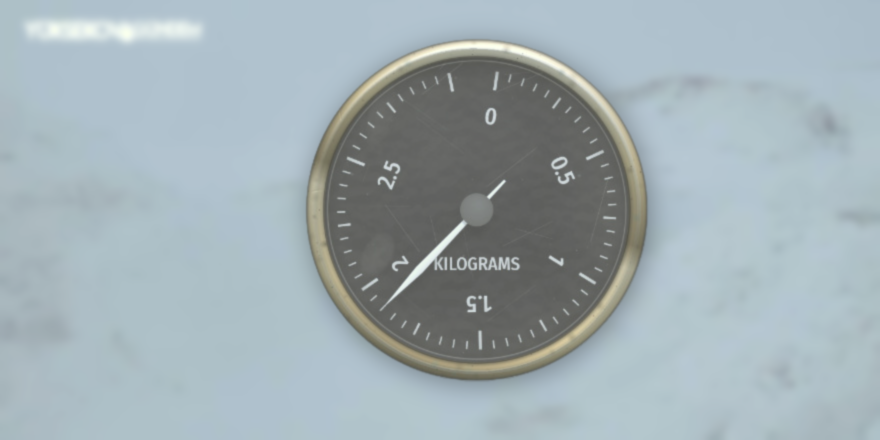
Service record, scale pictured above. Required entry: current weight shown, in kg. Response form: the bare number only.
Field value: 1.9
